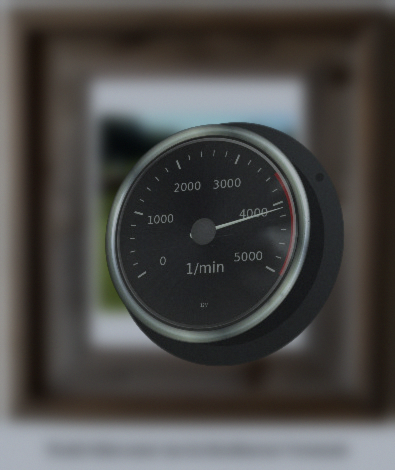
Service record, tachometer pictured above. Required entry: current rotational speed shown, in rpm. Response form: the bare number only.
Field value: 4100
